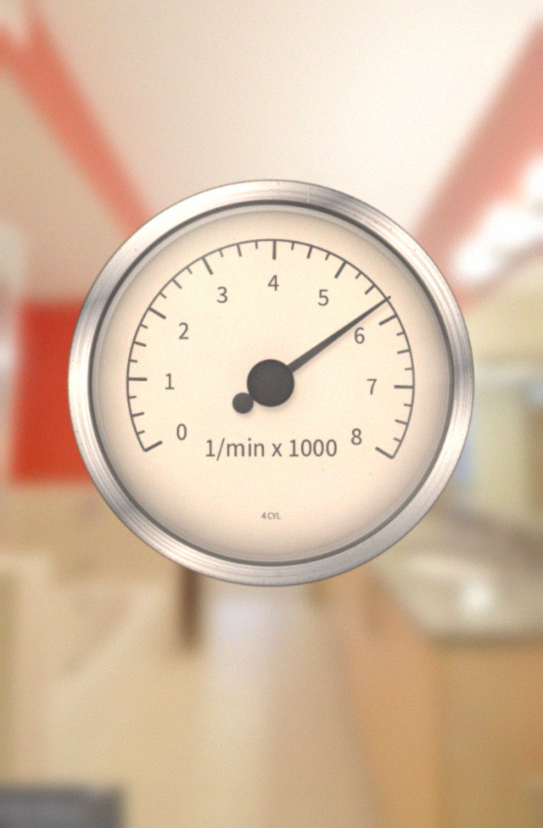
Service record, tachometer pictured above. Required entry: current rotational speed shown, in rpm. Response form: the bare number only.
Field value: 5750
